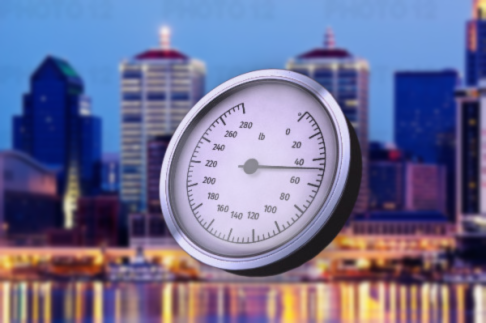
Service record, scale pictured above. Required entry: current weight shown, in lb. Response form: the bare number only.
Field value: 48
